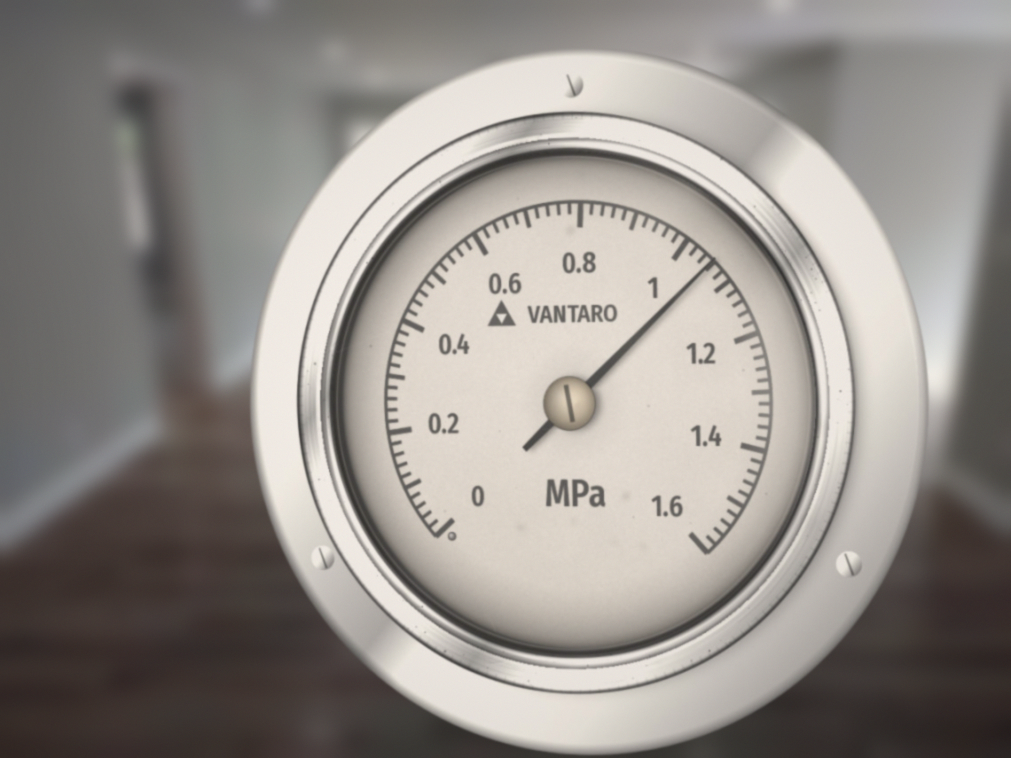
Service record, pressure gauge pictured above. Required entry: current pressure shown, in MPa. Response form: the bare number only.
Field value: 1.06
